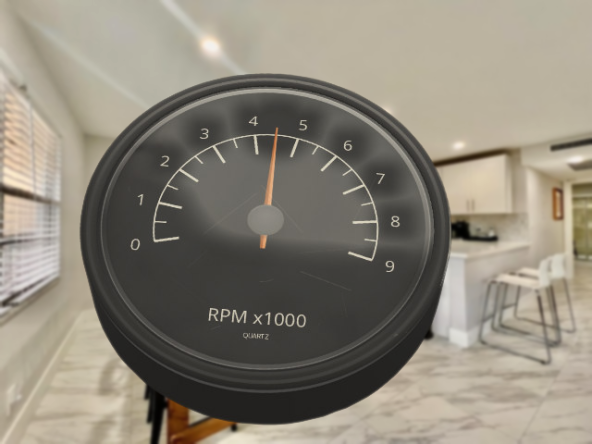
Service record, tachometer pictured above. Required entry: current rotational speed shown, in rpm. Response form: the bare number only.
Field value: 4500
